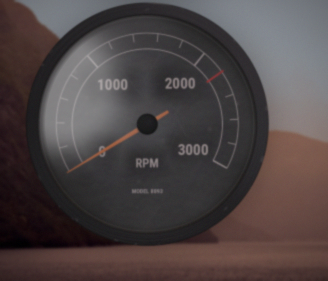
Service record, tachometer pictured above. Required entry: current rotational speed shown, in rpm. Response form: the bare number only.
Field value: 0
